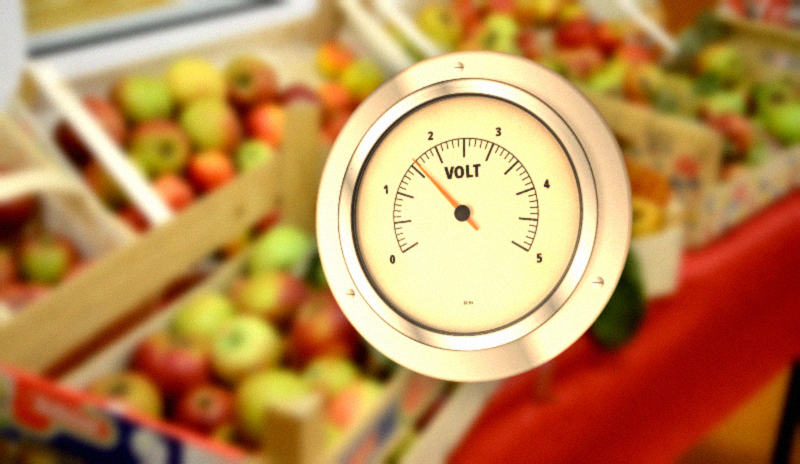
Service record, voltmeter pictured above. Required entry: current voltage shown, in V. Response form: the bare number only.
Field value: 1.6
